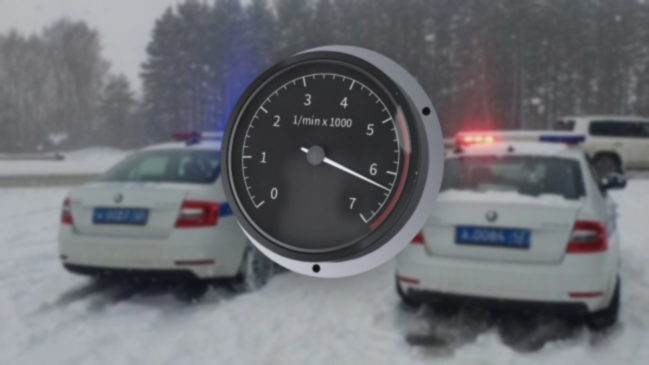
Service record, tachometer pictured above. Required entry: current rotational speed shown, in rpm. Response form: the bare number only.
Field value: 6300
